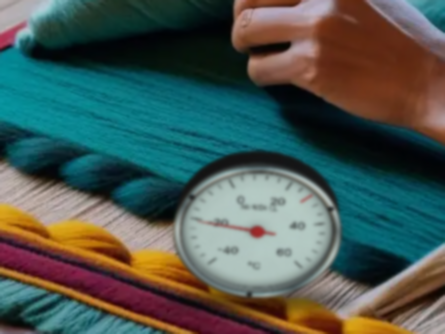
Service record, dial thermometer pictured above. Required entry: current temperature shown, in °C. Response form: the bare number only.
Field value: -20
